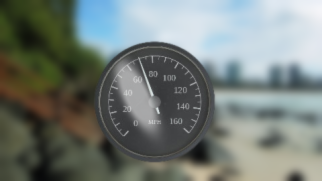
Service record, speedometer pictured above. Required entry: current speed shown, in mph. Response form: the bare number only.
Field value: 70
